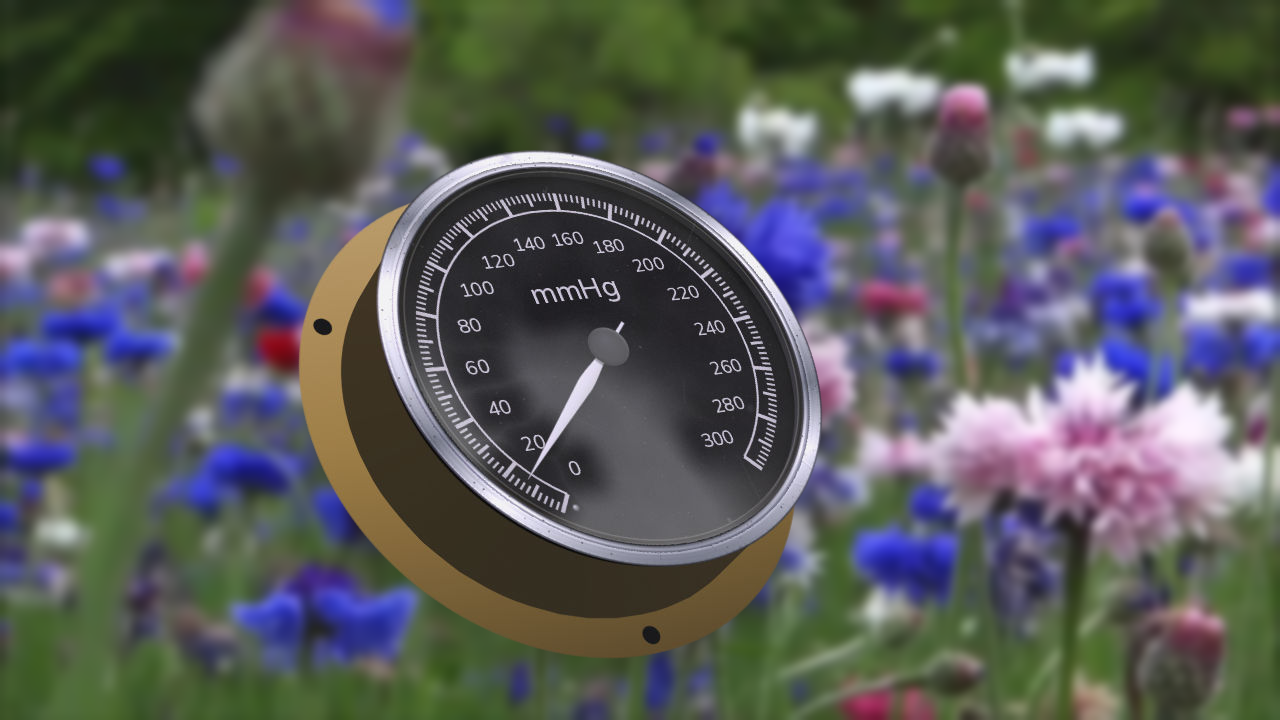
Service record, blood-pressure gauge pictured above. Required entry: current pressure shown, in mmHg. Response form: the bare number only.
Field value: 14
